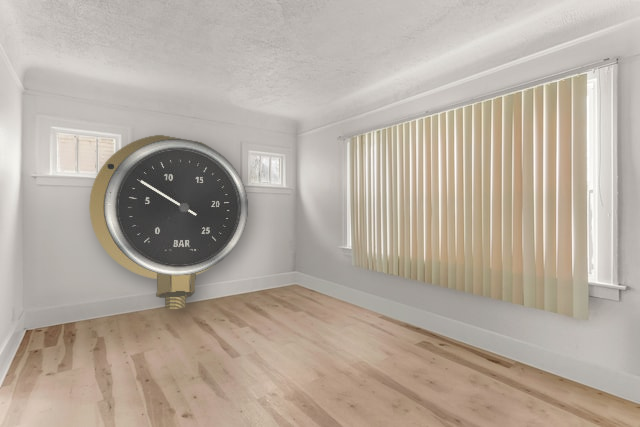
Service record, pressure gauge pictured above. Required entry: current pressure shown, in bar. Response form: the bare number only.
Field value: 7
